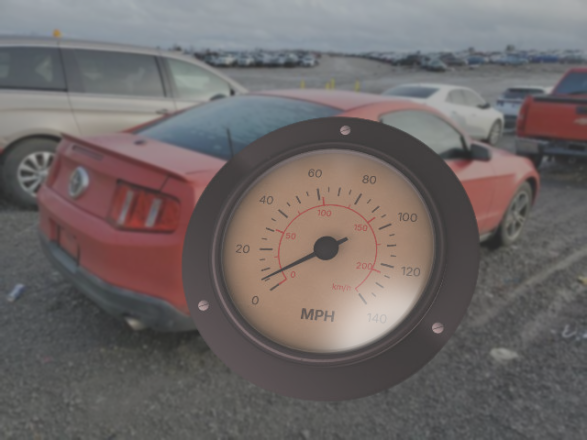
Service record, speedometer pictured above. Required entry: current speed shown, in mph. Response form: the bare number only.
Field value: 5
